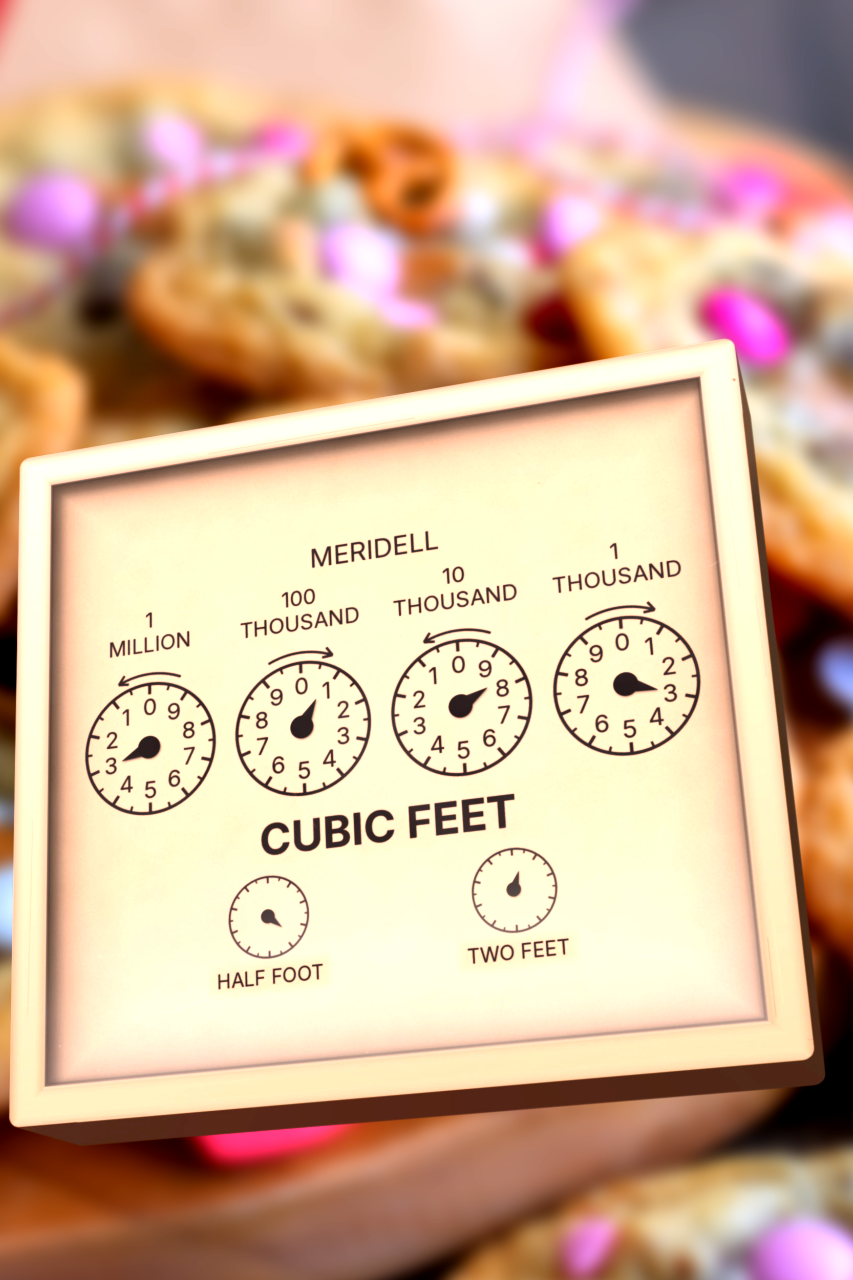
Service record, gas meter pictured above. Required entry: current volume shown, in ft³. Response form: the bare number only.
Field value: 308300
